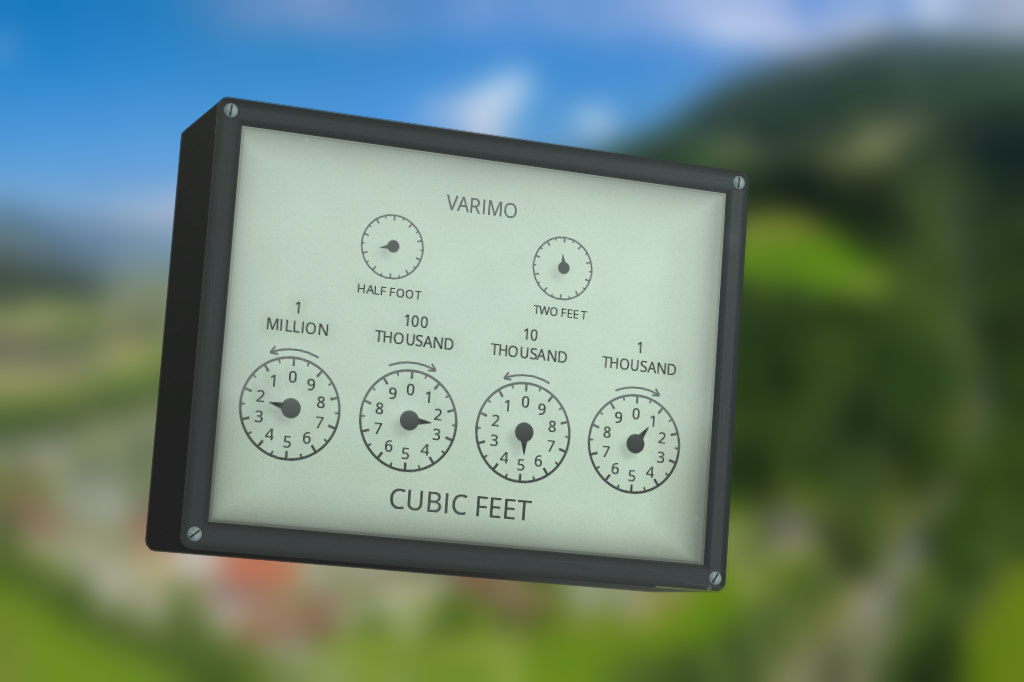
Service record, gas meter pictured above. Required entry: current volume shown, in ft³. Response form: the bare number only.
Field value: 225100
